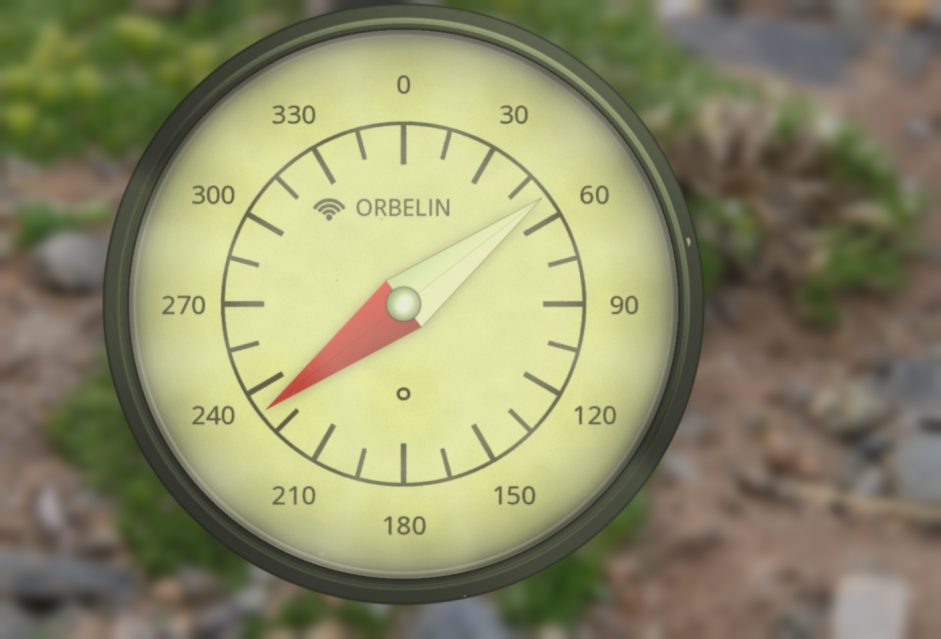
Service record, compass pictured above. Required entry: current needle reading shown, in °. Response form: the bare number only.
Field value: 232.5
